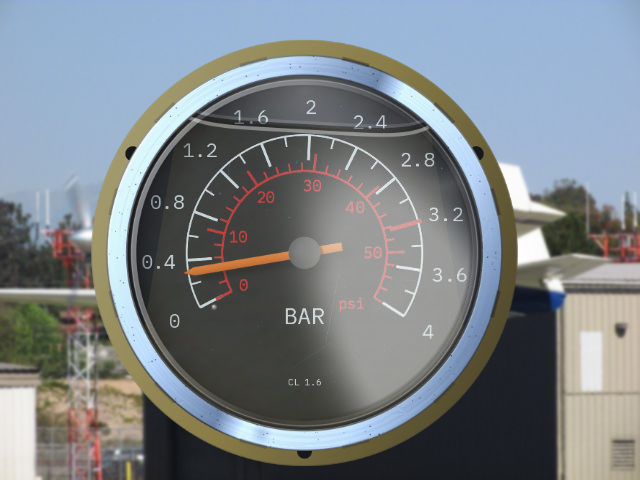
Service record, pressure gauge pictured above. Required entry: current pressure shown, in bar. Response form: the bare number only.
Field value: 0.3
